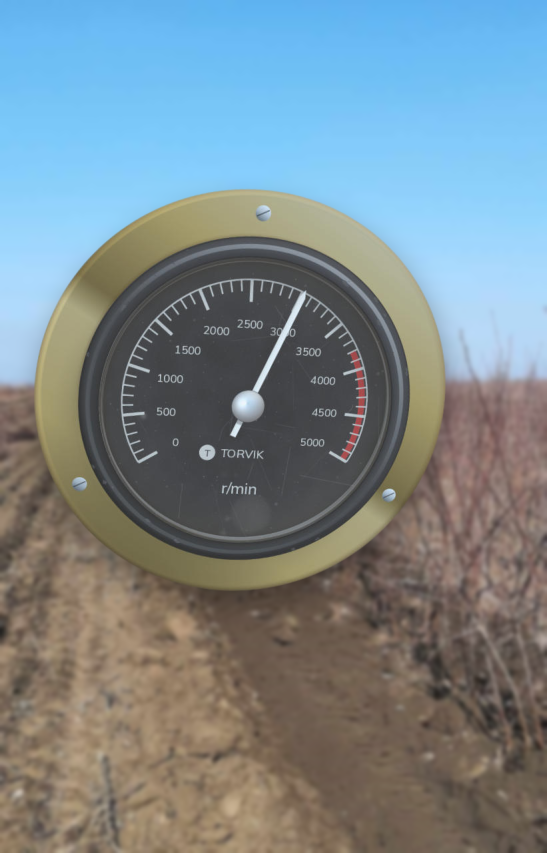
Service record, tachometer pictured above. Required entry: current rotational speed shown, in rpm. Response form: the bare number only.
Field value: 3000
